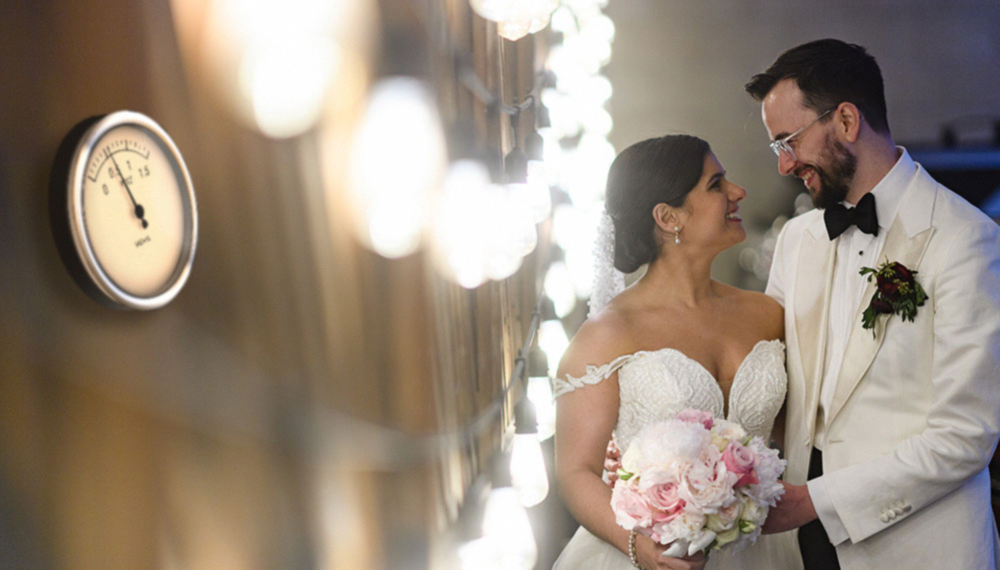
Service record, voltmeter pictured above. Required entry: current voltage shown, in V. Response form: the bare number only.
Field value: 0.5
